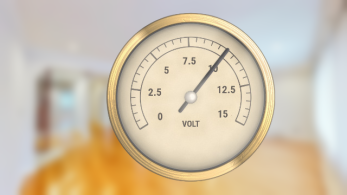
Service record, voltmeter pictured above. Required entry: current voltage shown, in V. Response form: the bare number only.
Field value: 10
